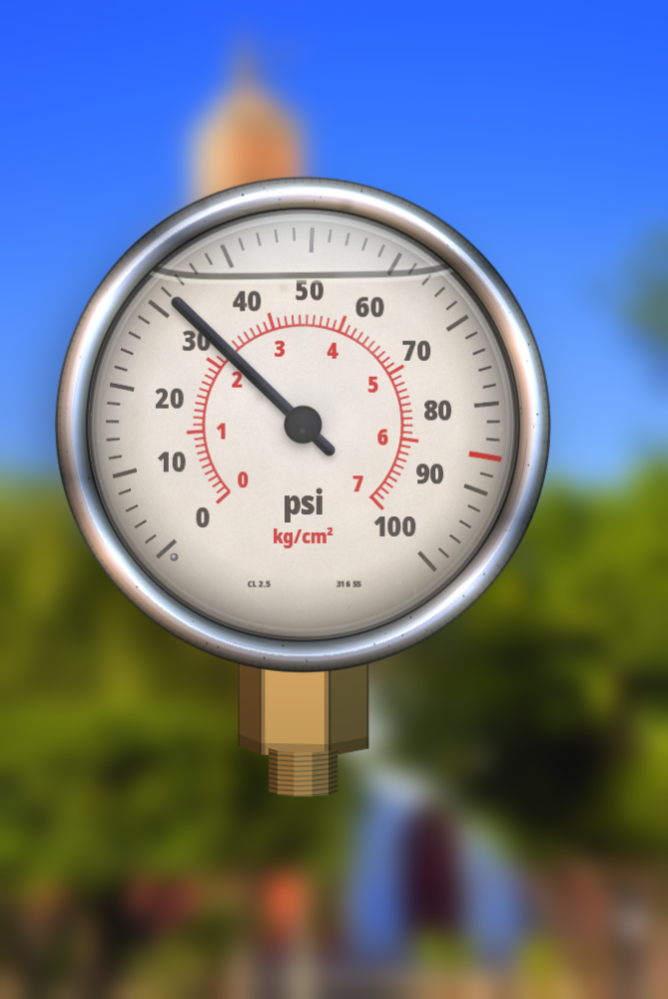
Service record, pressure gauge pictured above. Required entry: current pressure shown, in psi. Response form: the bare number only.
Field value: 32
